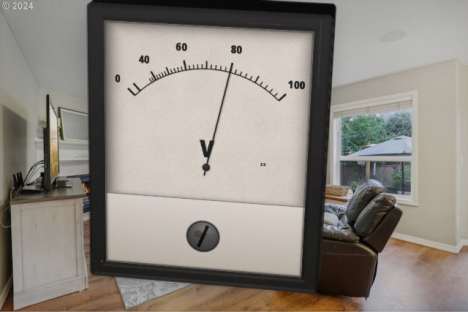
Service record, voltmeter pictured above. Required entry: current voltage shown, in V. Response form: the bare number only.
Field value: 80
